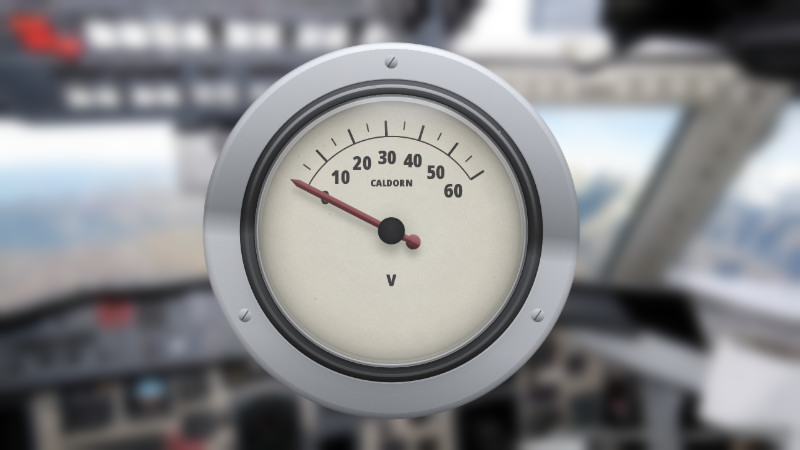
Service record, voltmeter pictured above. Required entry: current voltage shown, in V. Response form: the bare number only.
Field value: 0
